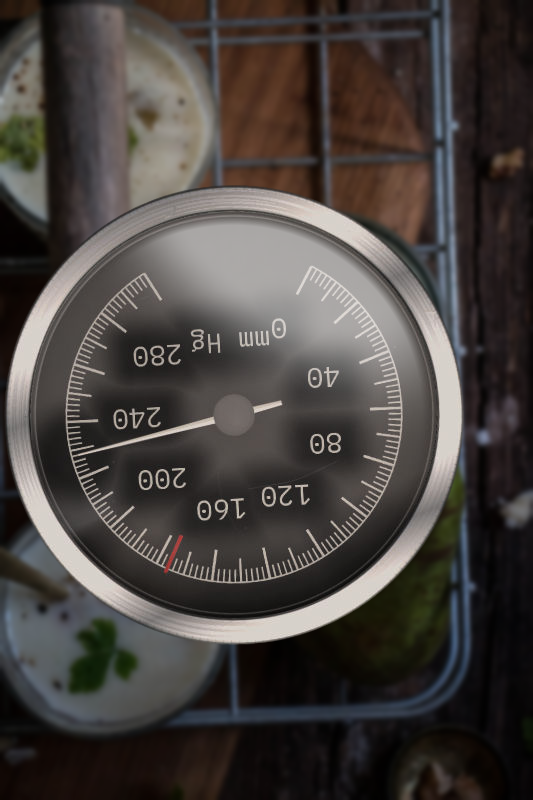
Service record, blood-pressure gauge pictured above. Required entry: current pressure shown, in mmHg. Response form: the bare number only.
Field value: 228
